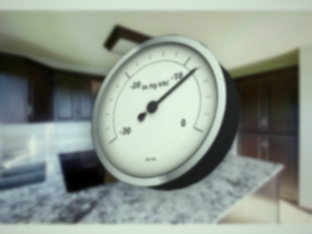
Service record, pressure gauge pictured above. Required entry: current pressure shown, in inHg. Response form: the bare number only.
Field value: -8
